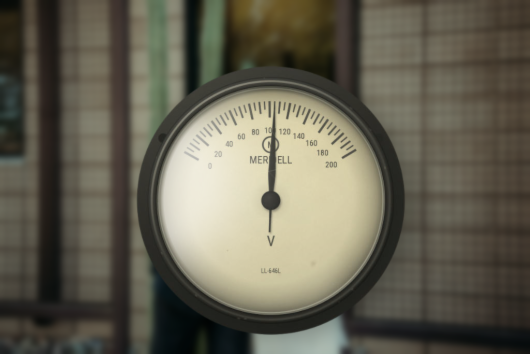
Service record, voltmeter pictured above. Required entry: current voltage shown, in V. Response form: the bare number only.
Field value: 105
